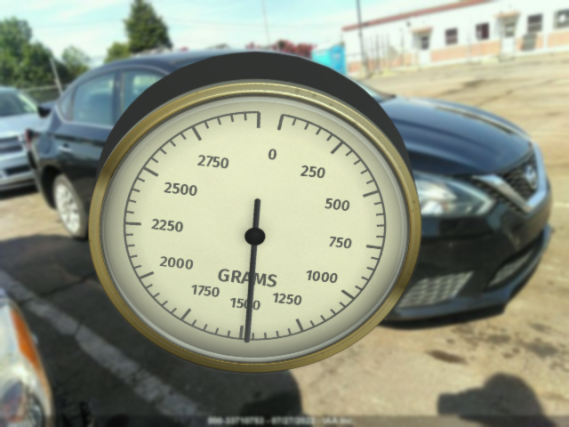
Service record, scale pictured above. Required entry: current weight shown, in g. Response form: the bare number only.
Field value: 1475
